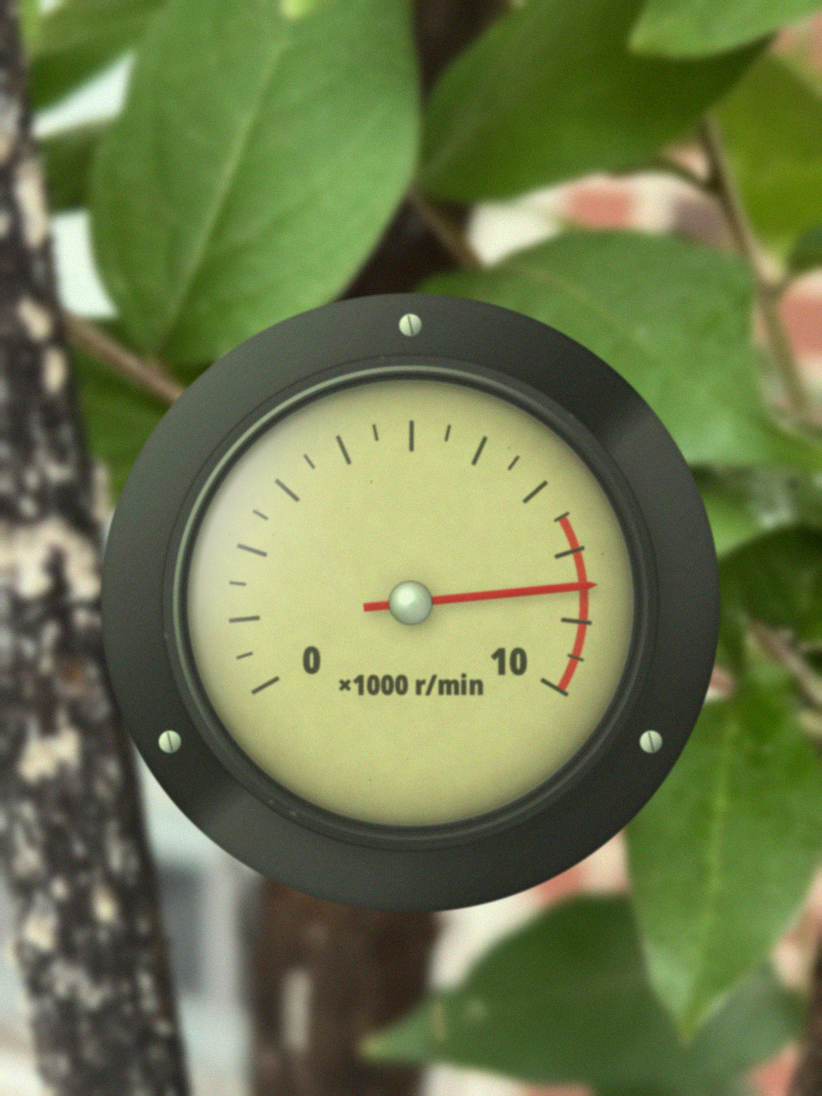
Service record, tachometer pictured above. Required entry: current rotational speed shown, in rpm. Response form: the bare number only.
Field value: 8500
